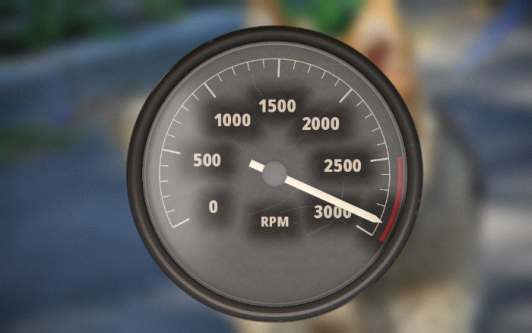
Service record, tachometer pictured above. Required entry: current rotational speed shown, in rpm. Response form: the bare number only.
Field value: 2900
